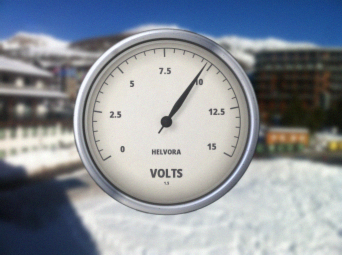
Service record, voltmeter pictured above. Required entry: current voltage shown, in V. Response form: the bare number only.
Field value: 9.75
